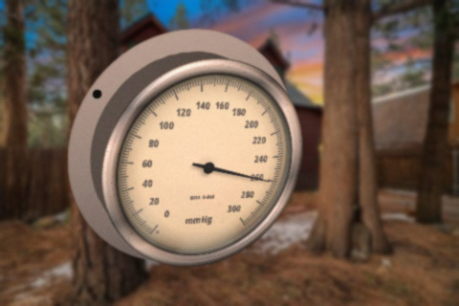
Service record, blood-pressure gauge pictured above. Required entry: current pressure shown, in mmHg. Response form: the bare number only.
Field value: 260
